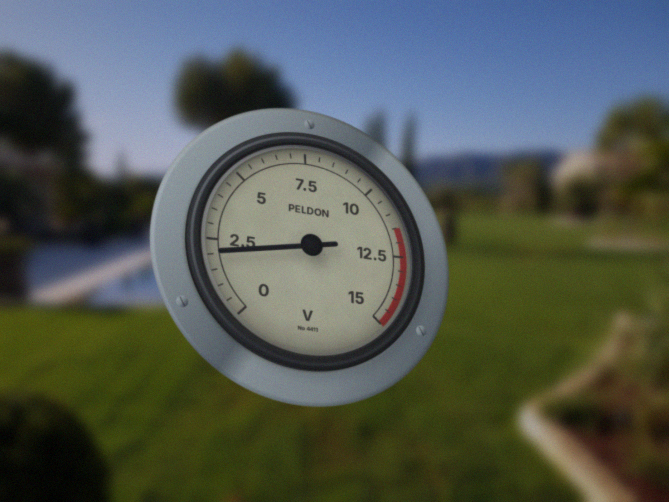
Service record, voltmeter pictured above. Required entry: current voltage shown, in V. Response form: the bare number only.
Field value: 2
